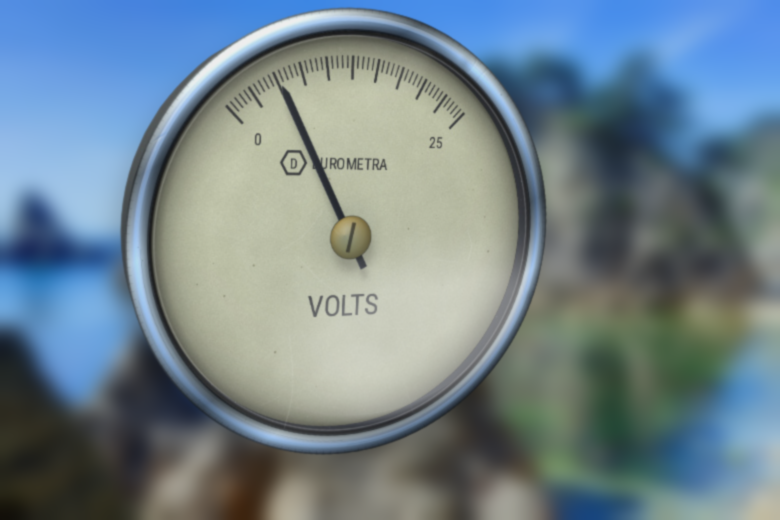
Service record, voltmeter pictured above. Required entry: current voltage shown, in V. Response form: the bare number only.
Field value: 5
